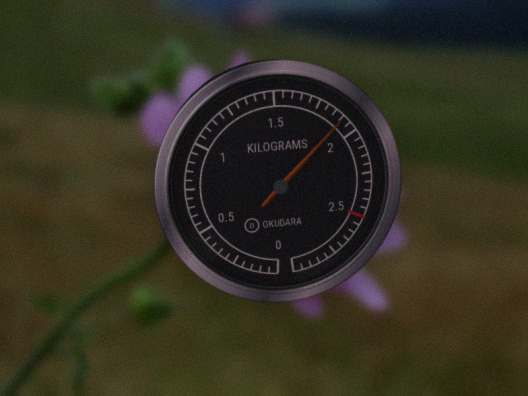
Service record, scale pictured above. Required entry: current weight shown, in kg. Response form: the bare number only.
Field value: 1.9
